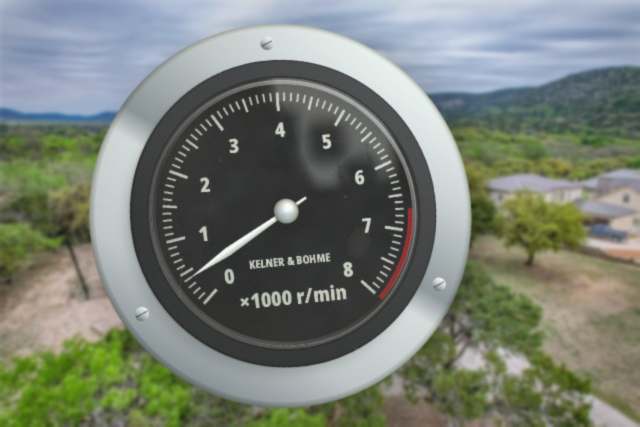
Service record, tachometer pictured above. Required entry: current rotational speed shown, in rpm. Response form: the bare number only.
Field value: 400
